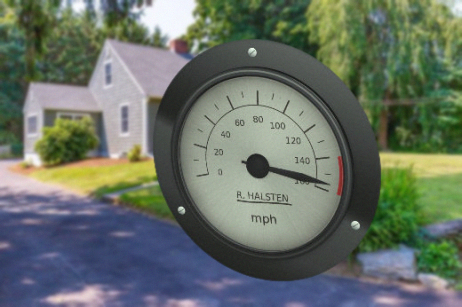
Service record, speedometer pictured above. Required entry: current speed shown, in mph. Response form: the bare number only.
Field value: 155
